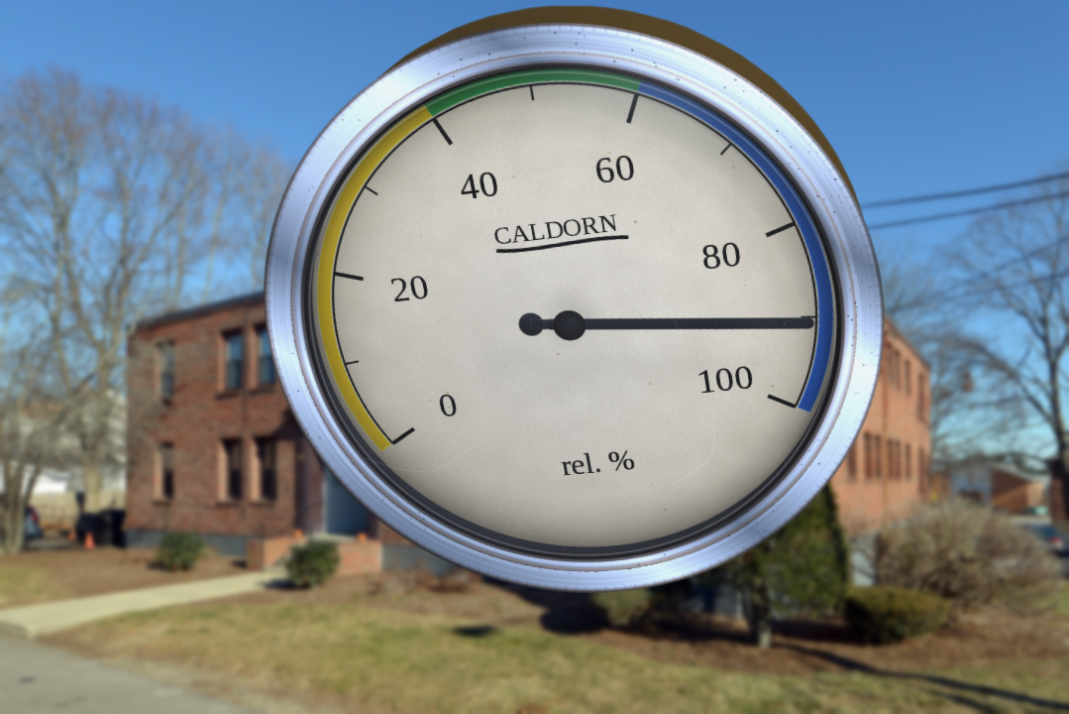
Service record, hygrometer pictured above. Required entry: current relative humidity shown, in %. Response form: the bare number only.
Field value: 90
